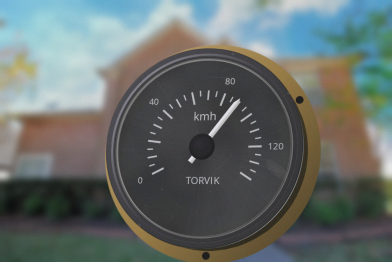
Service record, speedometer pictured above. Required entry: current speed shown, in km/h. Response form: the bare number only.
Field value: 90
